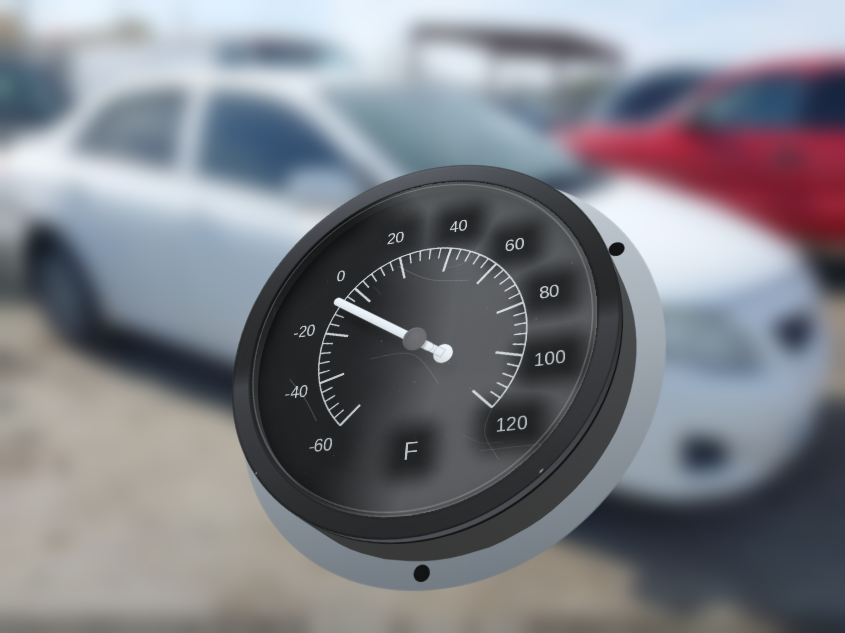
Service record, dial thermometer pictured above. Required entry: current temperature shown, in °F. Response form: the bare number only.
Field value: -8
